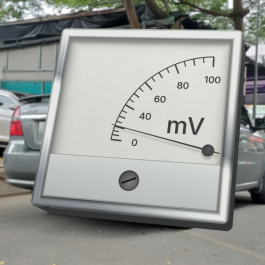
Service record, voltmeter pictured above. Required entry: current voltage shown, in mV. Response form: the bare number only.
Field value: 20
